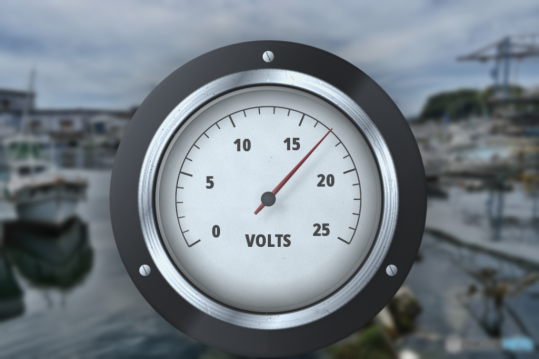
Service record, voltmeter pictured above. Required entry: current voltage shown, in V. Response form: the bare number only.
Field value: 17
